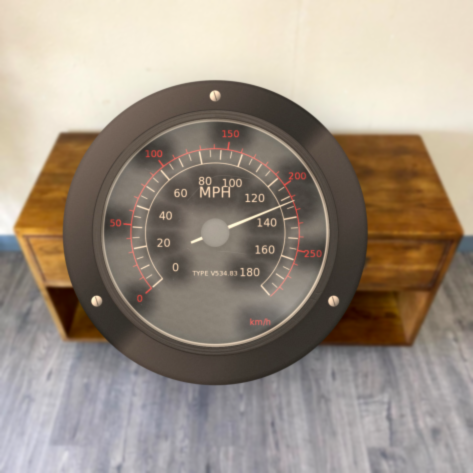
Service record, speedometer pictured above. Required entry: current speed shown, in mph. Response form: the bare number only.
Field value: 132.5
